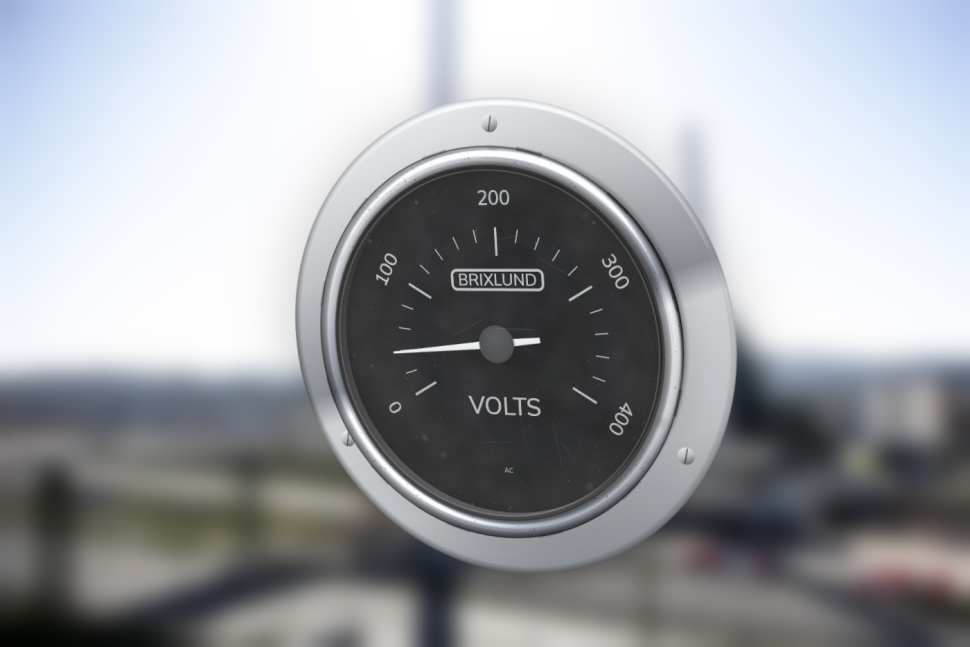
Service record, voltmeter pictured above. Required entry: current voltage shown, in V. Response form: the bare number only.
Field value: 40
